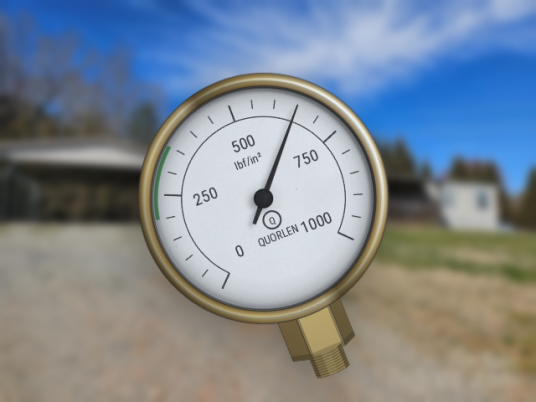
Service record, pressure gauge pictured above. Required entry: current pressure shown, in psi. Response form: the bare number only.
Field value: 650
